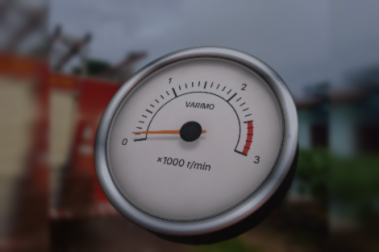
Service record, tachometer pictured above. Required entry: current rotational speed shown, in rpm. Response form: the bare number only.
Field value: 100
